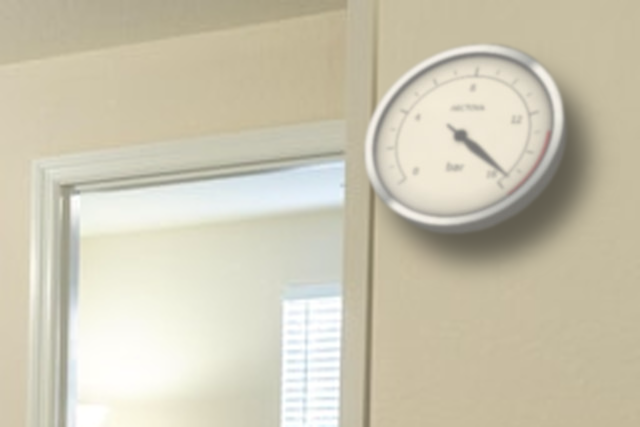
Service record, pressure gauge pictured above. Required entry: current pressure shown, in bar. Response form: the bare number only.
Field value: 15.5
